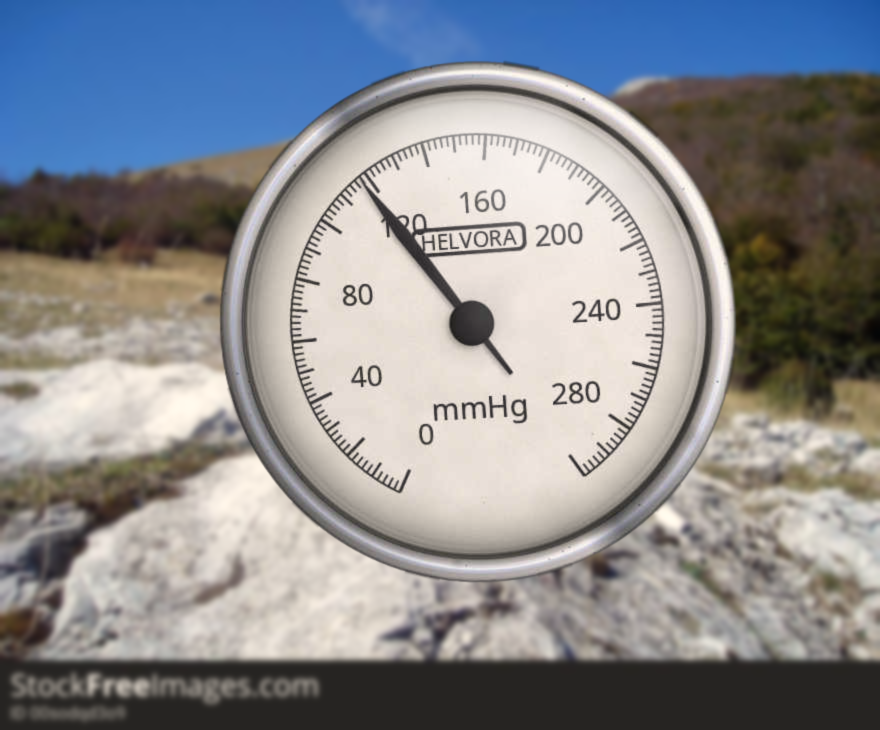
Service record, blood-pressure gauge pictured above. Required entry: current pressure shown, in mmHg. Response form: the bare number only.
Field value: 118
